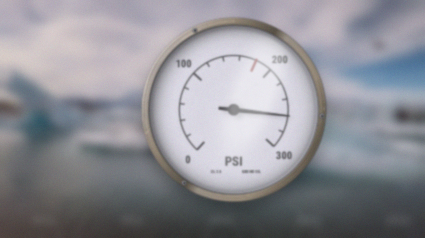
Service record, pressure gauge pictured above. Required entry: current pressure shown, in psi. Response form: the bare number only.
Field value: 260
